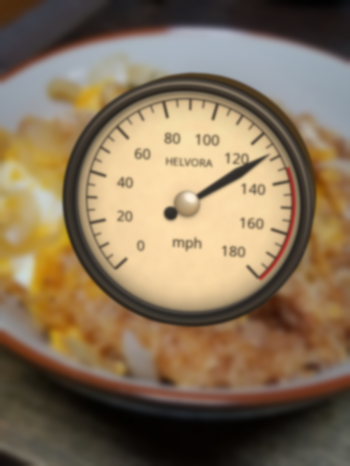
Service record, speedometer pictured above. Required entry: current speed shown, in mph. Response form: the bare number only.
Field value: 127.5
